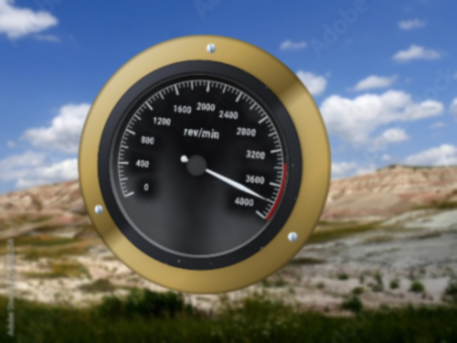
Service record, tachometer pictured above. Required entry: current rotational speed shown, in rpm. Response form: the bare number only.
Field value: 3800
